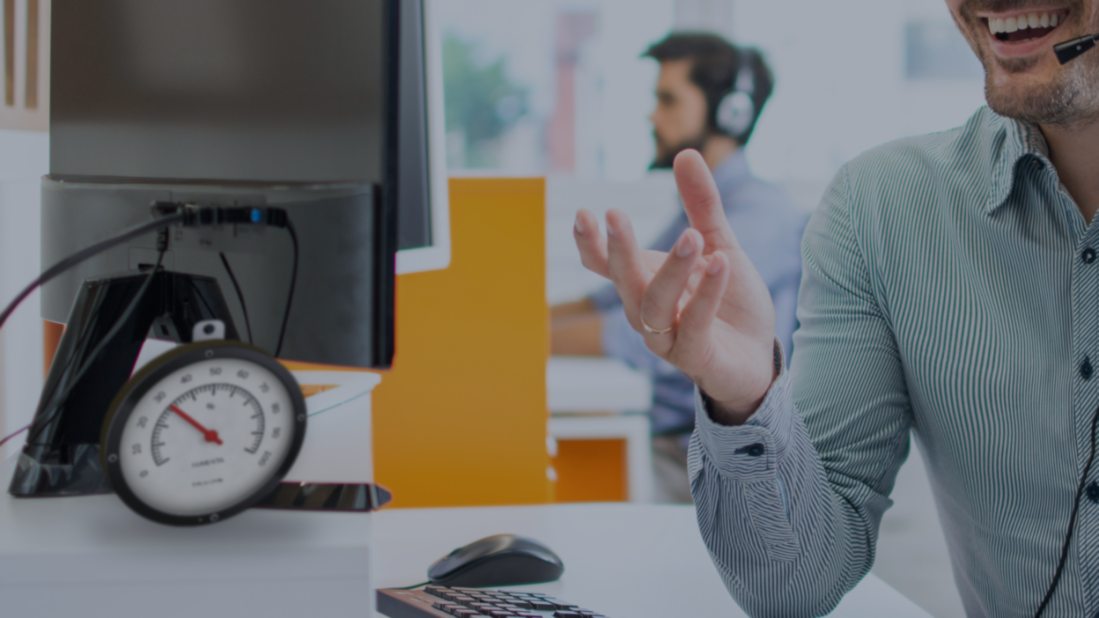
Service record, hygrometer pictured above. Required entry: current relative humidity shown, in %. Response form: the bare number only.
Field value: 30
